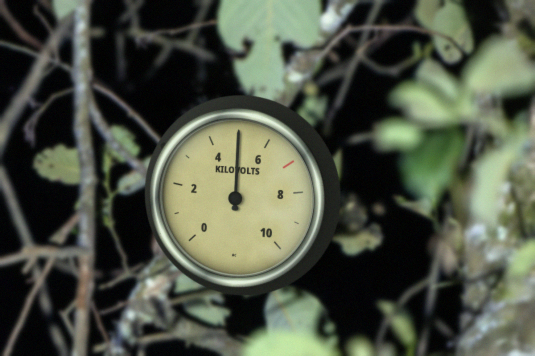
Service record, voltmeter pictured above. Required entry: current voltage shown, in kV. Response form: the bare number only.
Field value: 5
